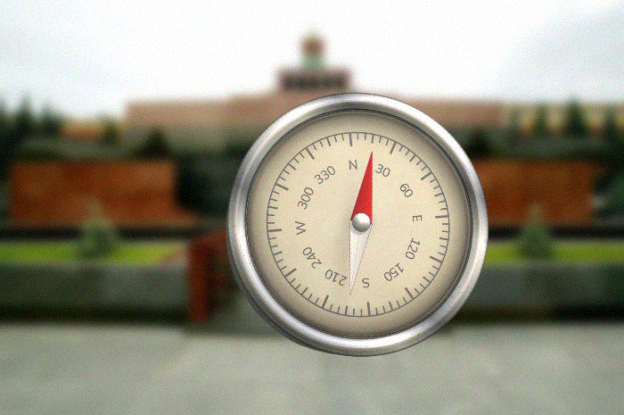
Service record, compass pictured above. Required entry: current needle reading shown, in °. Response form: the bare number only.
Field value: 15
